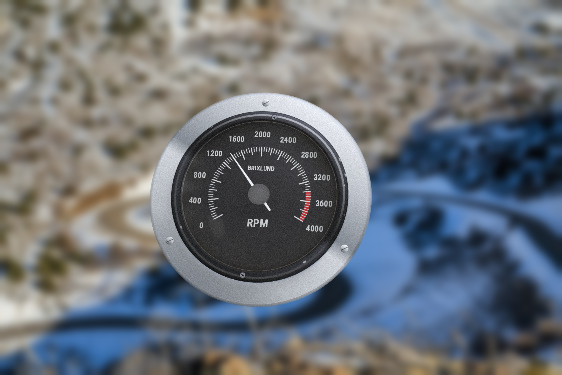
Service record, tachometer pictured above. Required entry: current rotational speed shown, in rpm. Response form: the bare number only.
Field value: 1400
